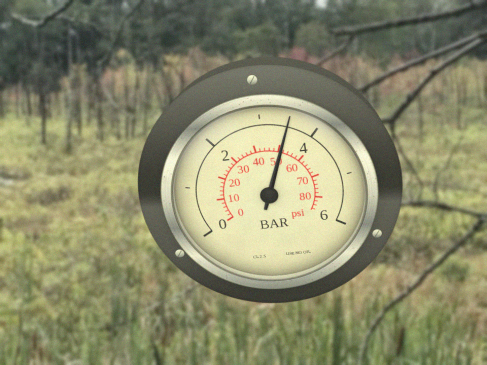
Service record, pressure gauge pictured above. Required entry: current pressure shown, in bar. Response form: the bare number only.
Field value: 3.5
